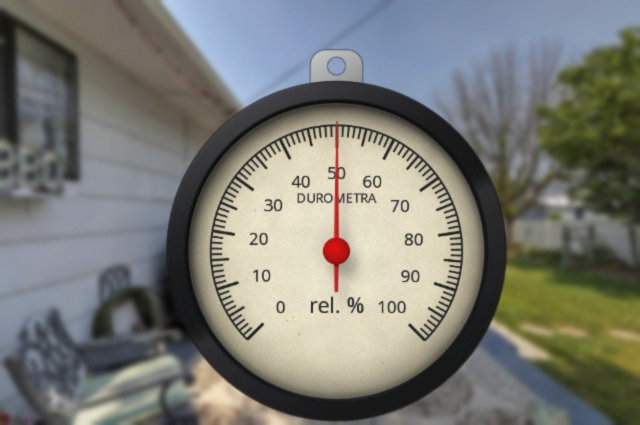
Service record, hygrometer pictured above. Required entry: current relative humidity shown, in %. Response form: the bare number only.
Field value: 50
